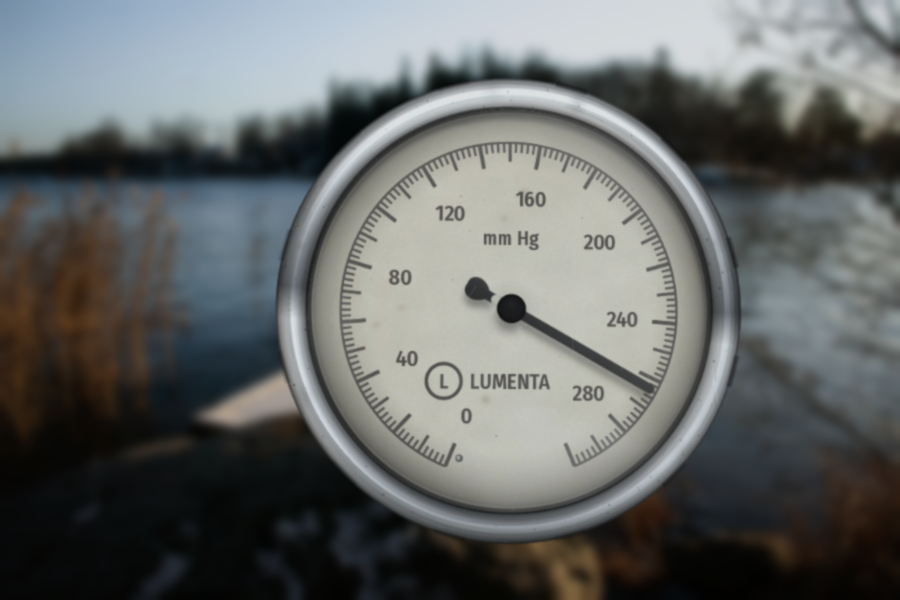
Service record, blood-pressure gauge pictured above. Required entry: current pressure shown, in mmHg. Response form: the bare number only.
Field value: 264
